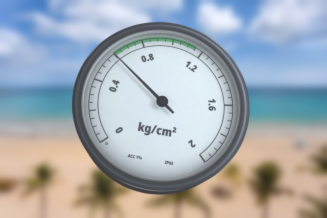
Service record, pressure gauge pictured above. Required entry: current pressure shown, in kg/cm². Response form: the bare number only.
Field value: 0.6
